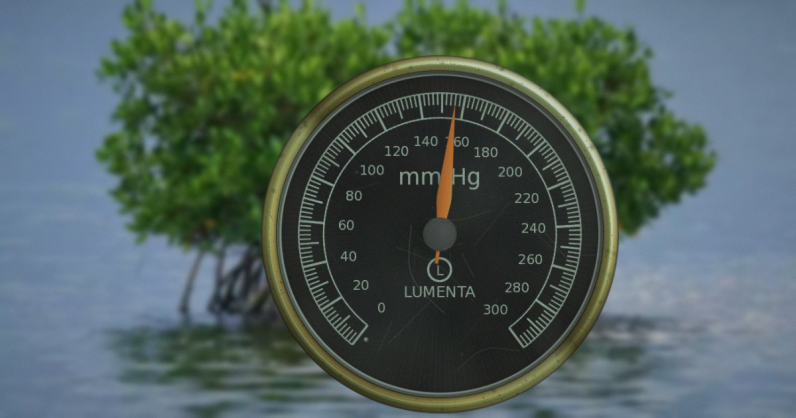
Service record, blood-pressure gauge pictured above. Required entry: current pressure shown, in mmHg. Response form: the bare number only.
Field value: 156
